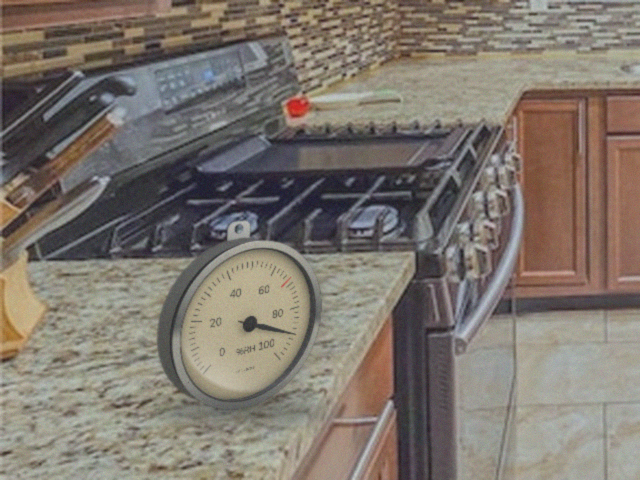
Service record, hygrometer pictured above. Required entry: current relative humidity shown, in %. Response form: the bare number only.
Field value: 90
